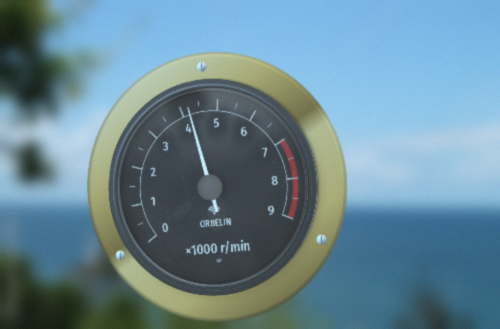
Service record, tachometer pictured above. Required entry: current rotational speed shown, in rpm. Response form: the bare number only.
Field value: 4250
